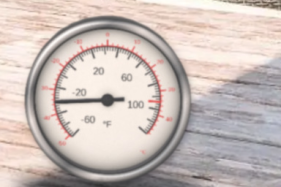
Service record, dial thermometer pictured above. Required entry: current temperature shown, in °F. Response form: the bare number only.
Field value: -30
